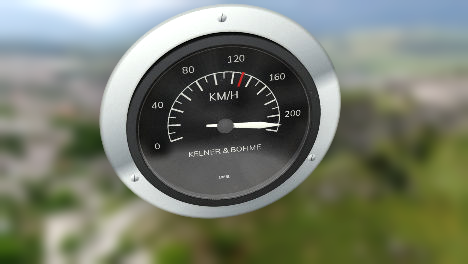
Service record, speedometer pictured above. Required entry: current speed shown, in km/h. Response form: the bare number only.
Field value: 210
